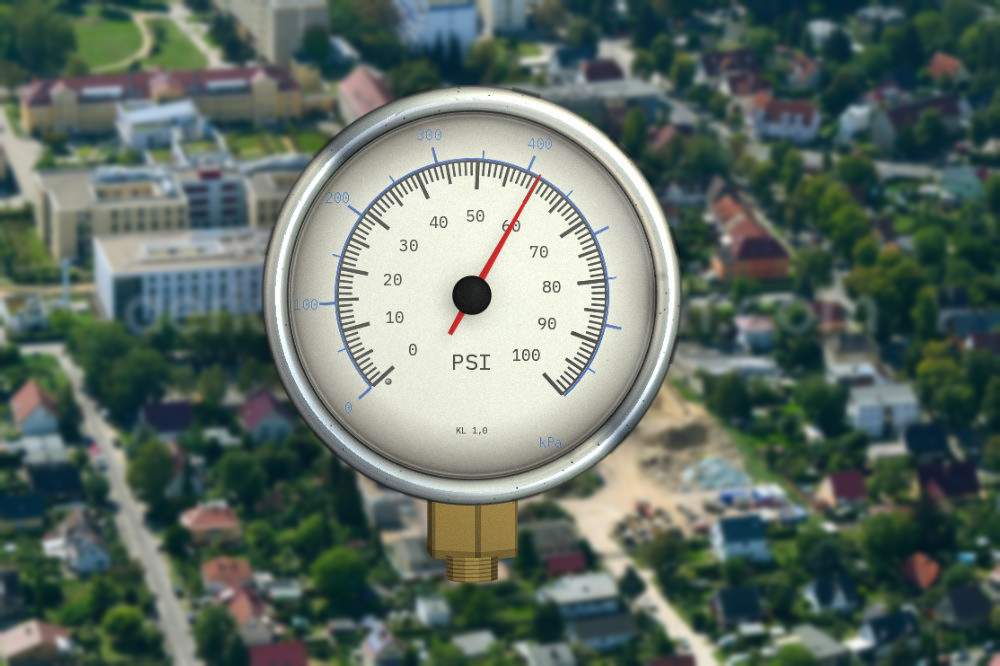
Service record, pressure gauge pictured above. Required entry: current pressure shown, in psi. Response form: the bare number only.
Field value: 60
